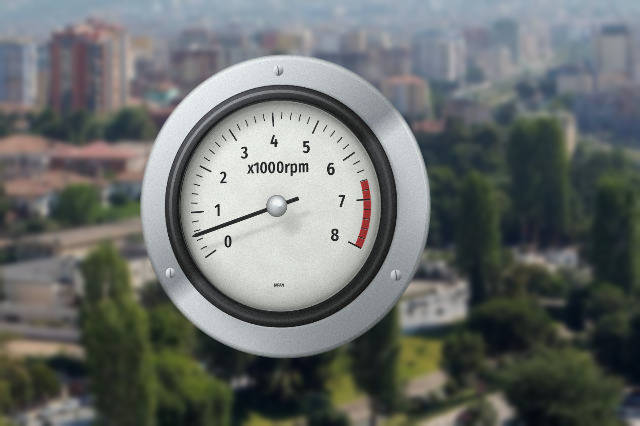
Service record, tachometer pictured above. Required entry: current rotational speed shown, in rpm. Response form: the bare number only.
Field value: 500
